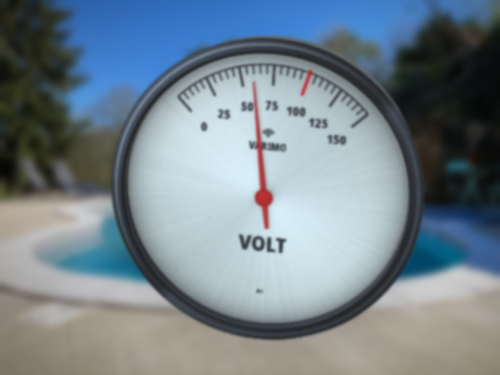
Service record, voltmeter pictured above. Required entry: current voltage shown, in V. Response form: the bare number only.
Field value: 60
